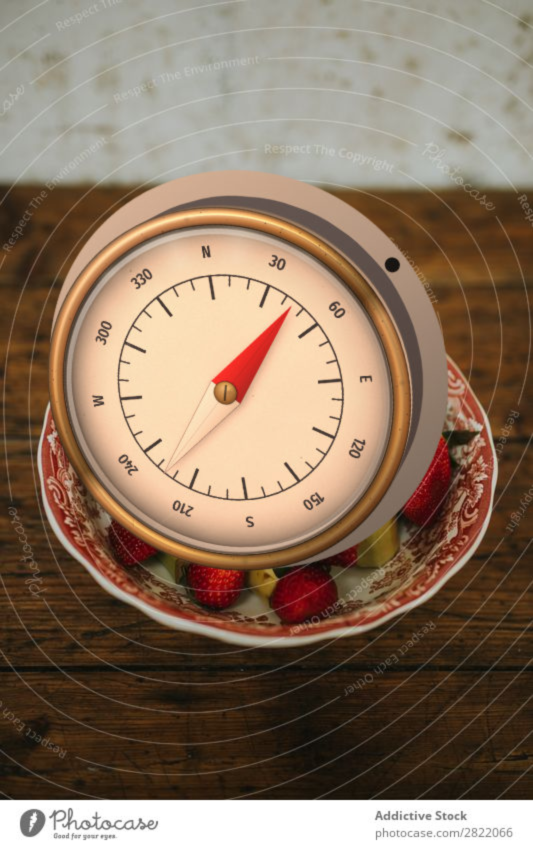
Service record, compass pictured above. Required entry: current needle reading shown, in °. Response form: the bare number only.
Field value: 45
